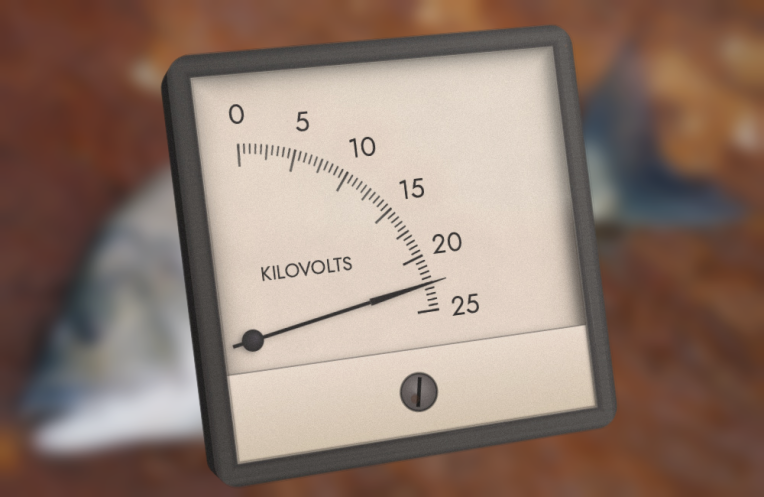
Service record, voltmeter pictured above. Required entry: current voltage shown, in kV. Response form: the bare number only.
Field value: 22.5
